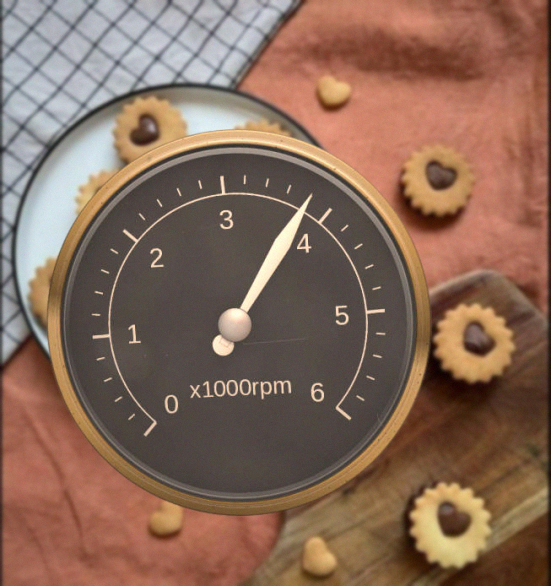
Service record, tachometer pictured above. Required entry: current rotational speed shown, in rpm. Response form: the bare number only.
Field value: 3800
